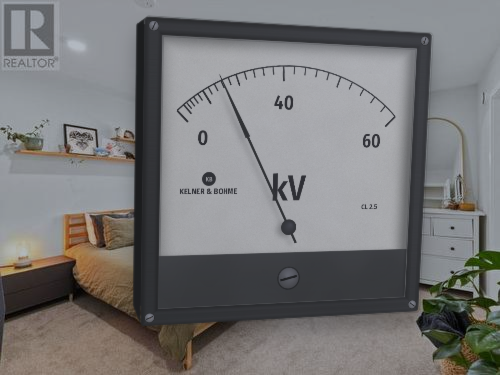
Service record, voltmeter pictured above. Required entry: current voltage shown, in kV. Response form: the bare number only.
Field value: 26
